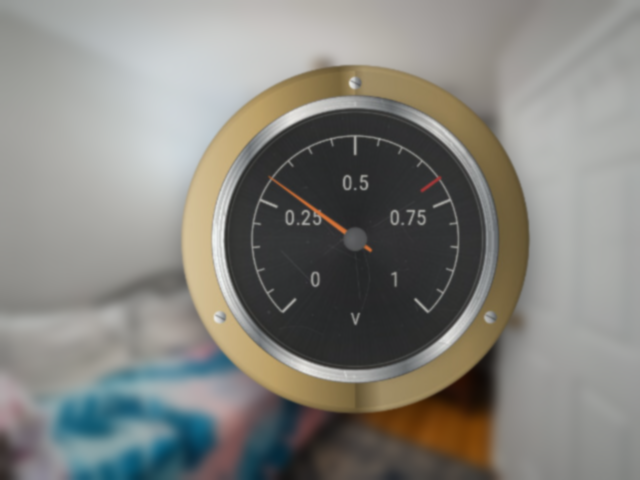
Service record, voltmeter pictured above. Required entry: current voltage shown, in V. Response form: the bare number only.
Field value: 0.3
